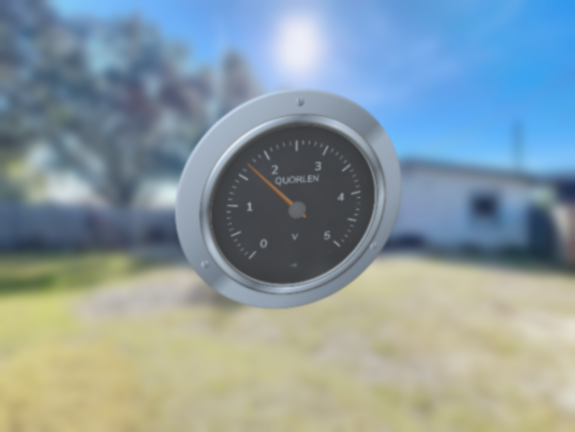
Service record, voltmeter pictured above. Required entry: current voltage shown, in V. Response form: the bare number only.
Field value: 1.7
